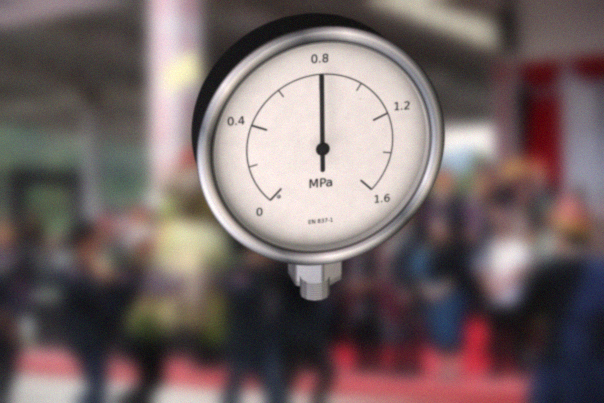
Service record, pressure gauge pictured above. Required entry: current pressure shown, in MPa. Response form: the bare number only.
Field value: 0.8
